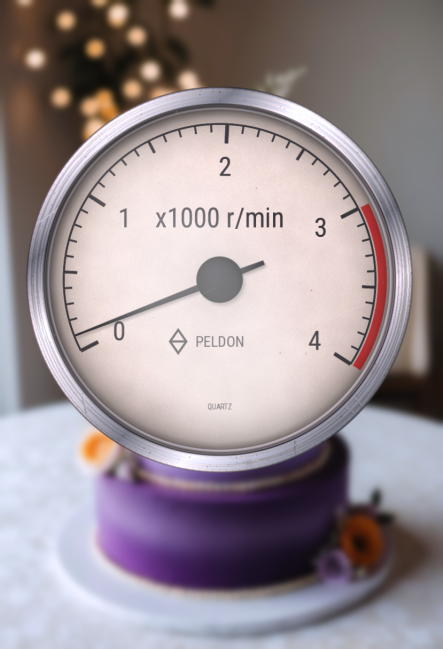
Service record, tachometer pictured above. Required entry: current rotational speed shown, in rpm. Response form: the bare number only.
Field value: 100
